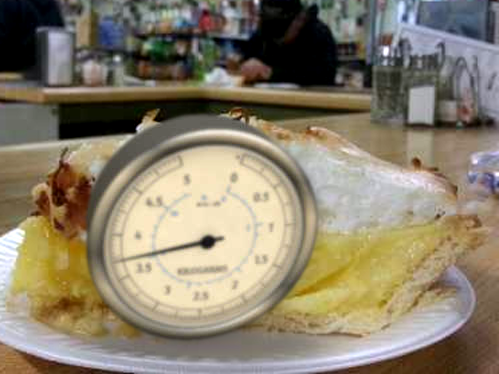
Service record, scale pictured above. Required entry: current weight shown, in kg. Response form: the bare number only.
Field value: 3.75
